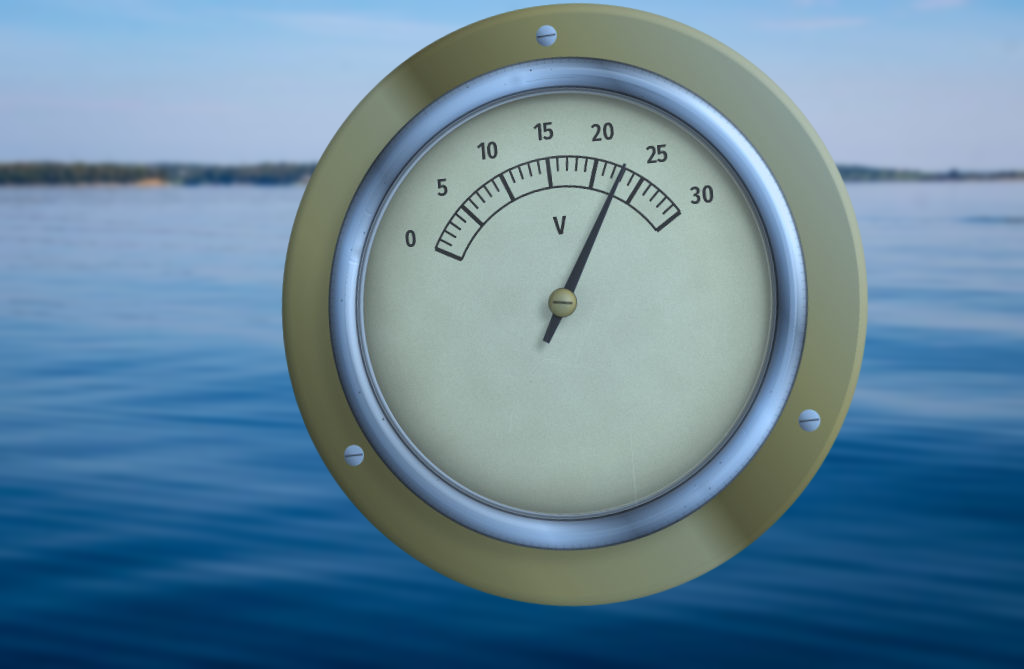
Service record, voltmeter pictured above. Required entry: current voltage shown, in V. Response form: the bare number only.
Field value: 23
